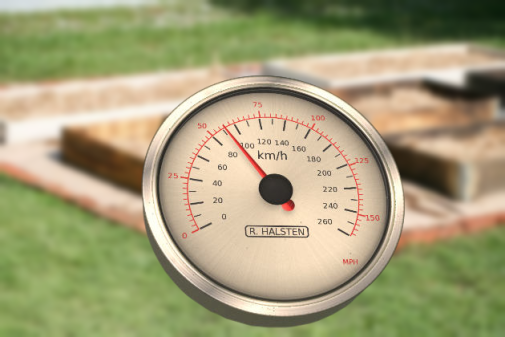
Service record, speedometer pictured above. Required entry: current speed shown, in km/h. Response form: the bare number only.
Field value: 90
